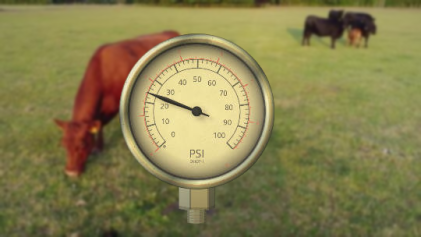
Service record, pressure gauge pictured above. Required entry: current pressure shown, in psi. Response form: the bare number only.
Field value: 24
